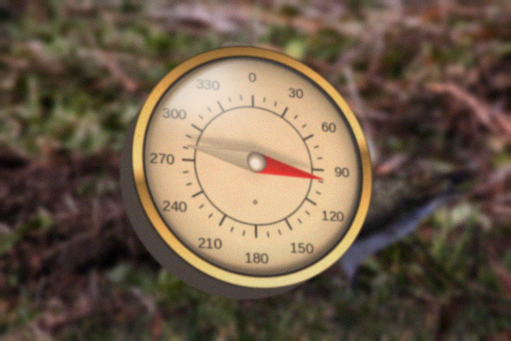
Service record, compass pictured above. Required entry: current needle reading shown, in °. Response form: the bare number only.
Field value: 100
